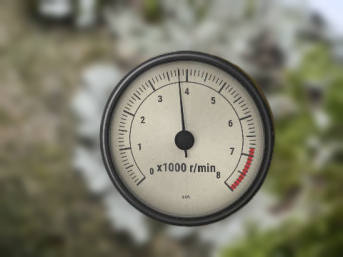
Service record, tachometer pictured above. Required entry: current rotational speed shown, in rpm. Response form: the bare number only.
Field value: 3800
